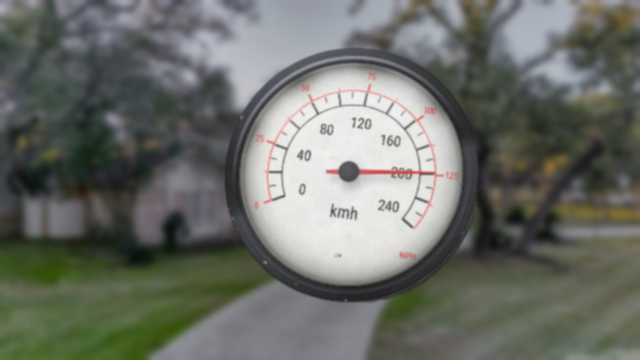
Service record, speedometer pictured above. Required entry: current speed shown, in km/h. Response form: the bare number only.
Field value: 200
